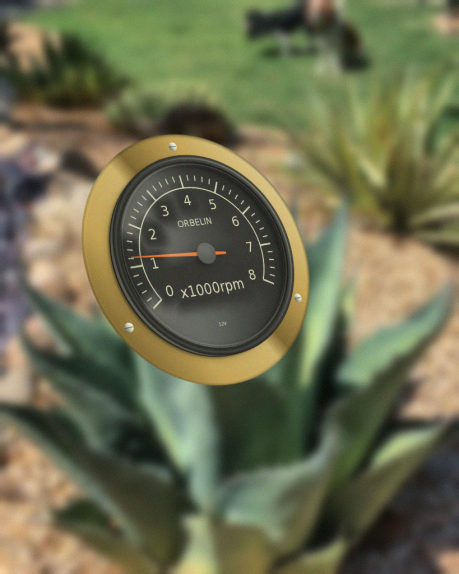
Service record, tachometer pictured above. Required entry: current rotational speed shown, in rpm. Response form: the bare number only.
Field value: 1200
